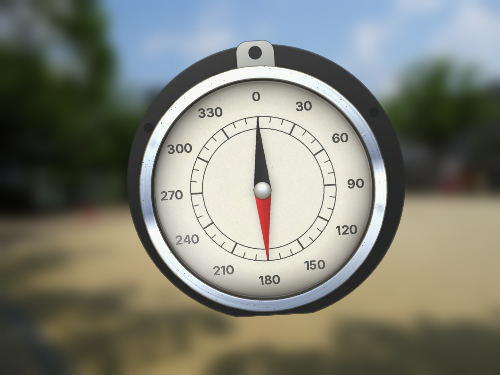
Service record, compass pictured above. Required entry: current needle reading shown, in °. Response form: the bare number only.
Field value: 180
